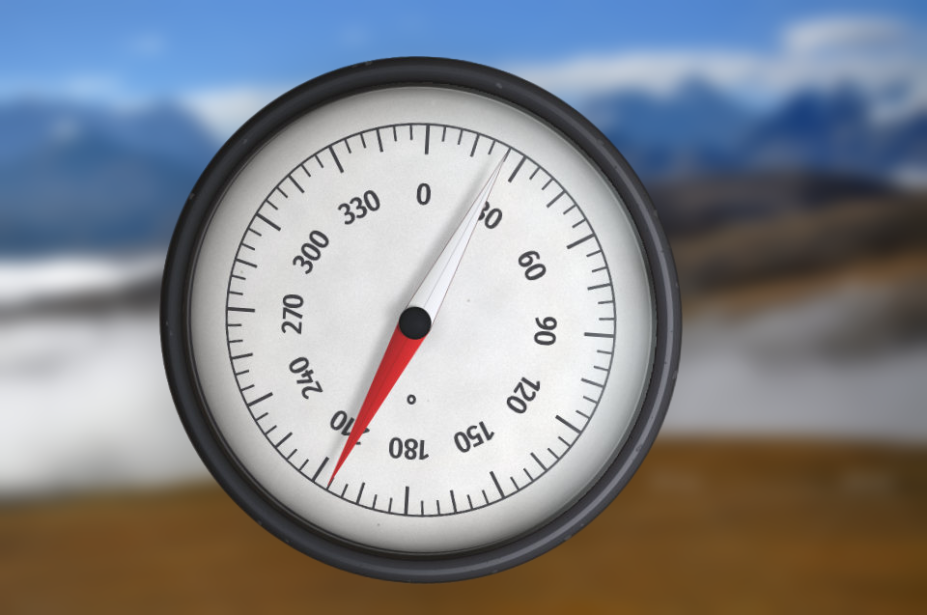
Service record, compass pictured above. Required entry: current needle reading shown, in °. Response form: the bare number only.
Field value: 205
